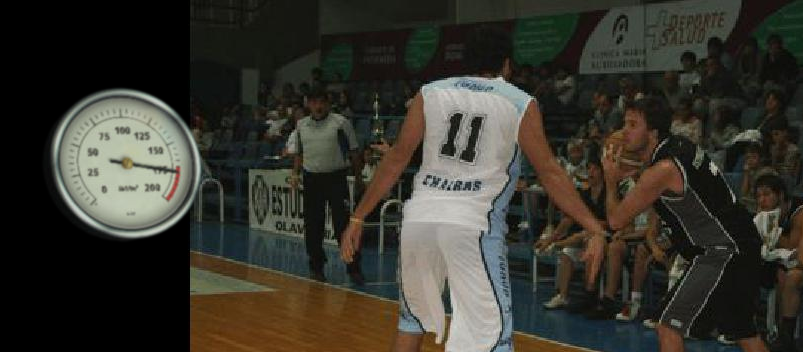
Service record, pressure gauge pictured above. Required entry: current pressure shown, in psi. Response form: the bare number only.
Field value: 175
